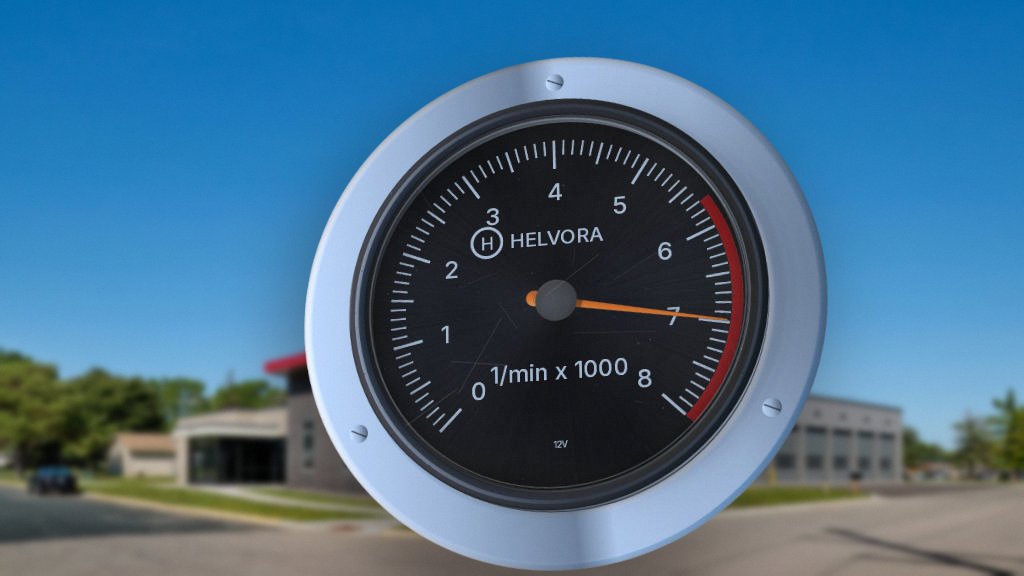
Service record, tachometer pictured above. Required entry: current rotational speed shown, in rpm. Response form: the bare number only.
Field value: 7000
